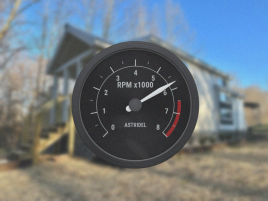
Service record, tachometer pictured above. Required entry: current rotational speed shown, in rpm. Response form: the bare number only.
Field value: 5750
